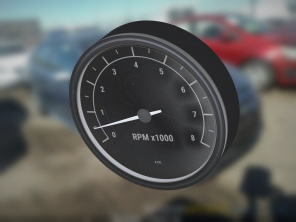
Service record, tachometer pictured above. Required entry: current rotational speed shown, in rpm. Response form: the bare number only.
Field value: 500
